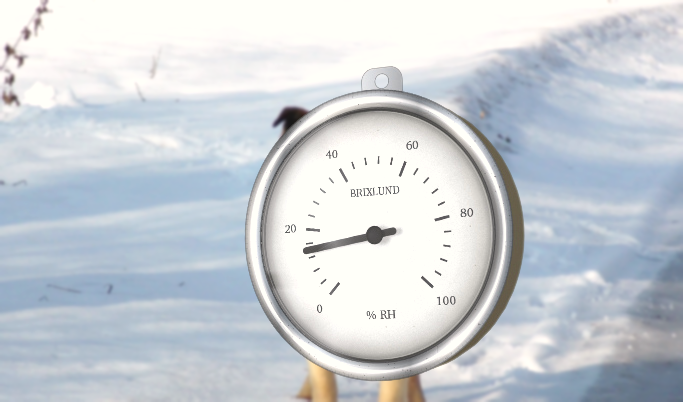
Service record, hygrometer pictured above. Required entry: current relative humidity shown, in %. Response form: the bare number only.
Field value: 14
